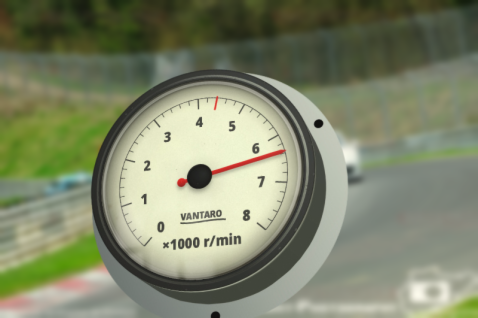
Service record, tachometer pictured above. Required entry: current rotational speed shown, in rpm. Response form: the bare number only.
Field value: 6400
